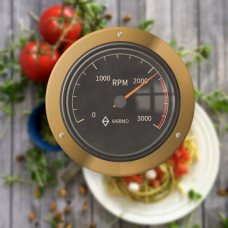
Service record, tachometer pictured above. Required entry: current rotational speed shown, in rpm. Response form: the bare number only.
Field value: 2100
